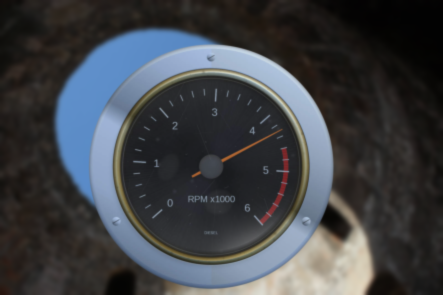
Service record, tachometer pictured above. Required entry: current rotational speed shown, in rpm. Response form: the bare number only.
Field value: 4300
